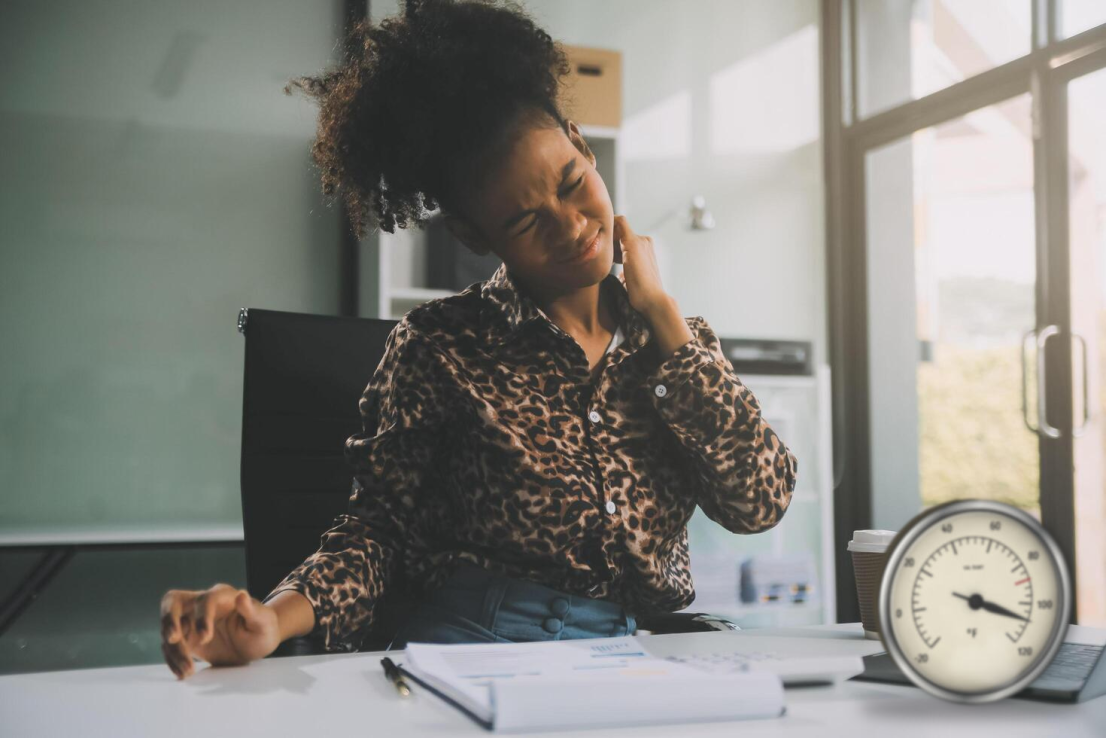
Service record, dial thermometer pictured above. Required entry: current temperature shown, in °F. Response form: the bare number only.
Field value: 108
